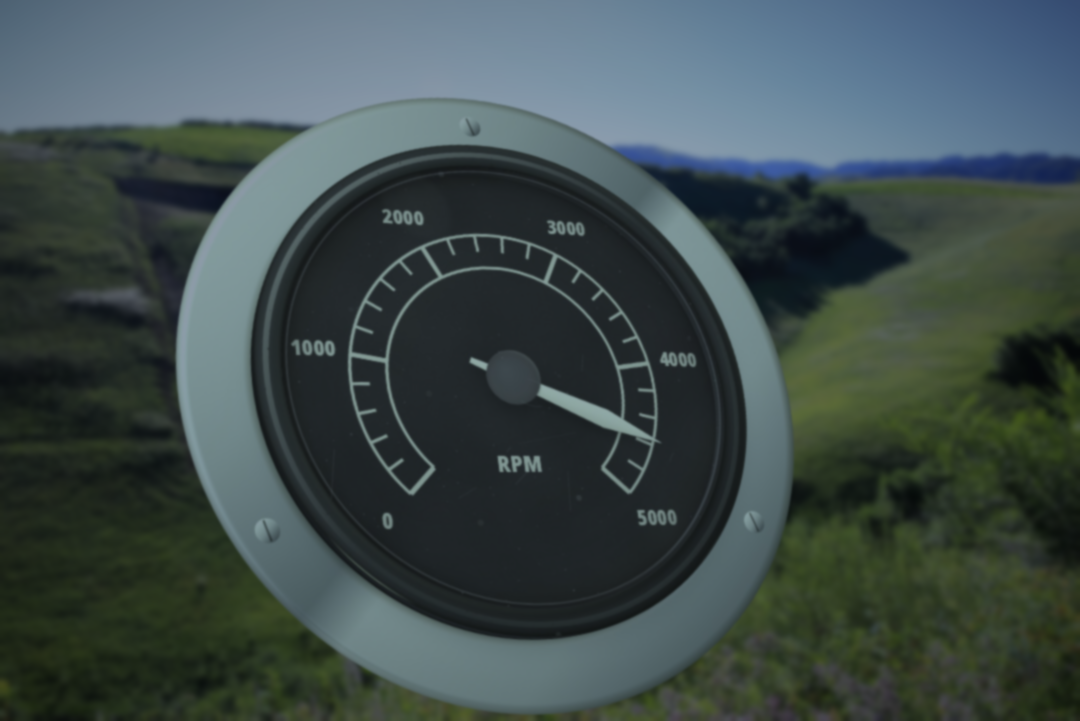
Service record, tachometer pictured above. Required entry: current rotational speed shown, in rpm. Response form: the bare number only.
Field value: 4600
